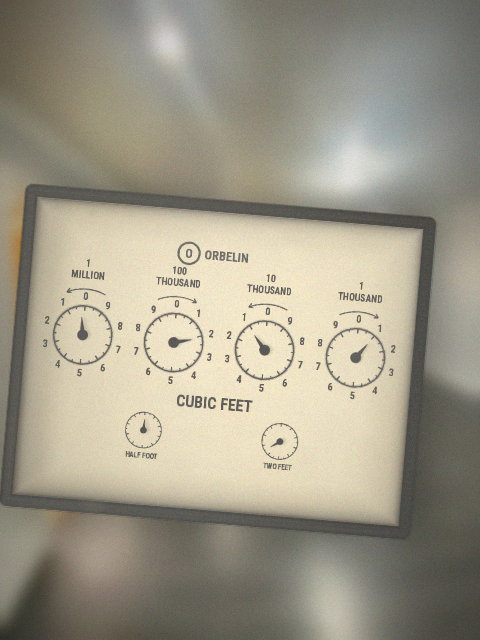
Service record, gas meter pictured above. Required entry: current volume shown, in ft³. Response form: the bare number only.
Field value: 21100
